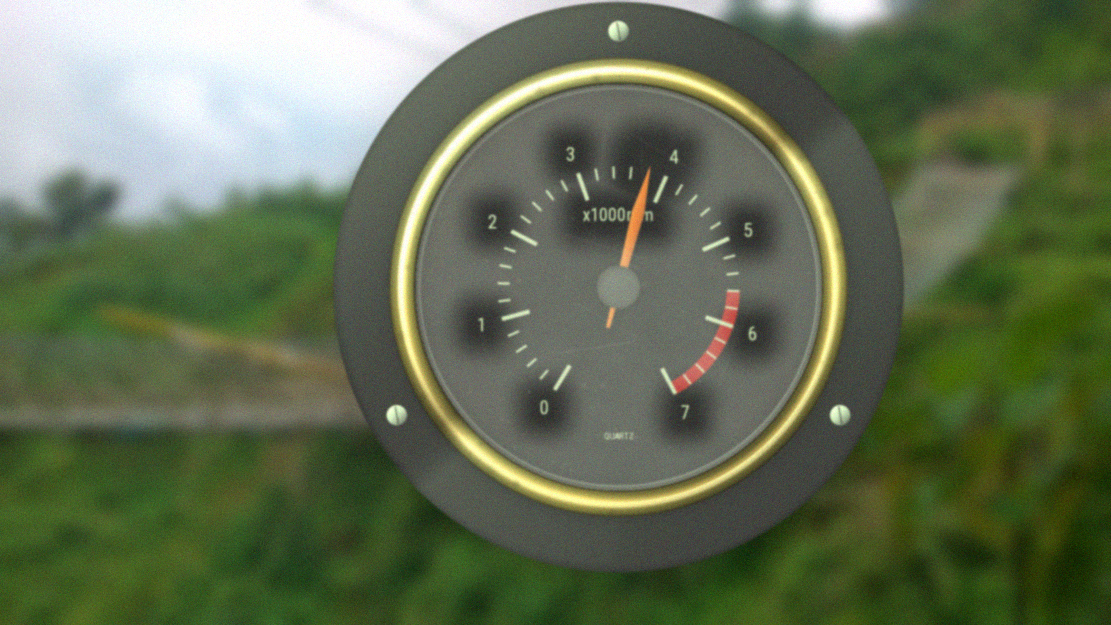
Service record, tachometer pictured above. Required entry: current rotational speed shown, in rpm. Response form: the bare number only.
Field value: 3800
